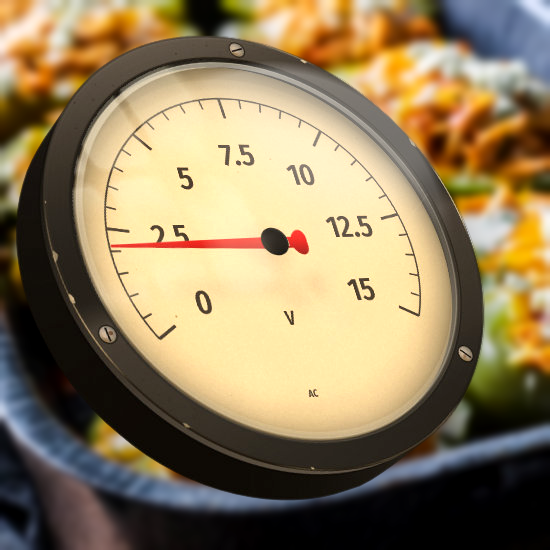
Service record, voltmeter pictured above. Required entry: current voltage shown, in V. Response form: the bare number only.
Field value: 2
